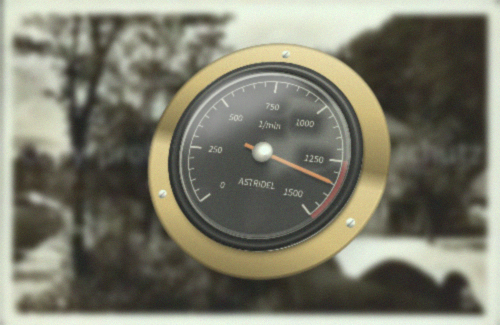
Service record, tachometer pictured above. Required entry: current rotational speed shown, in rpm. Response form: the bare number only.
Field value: 1350
